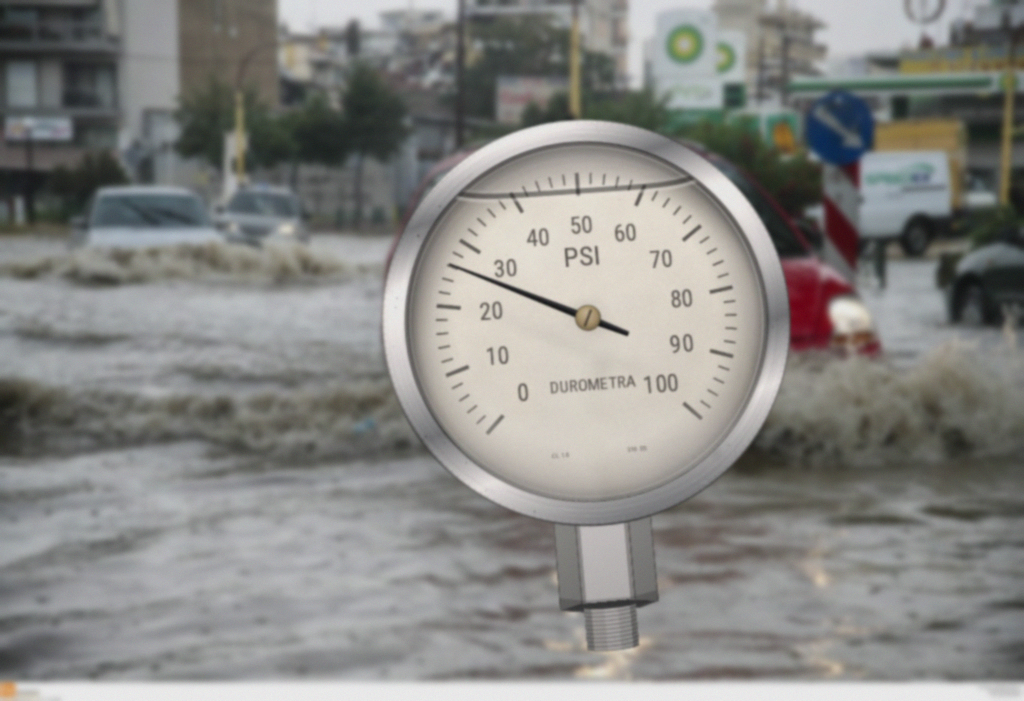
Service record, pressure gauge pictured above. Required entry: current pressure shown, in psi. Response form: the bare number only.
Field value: 26
